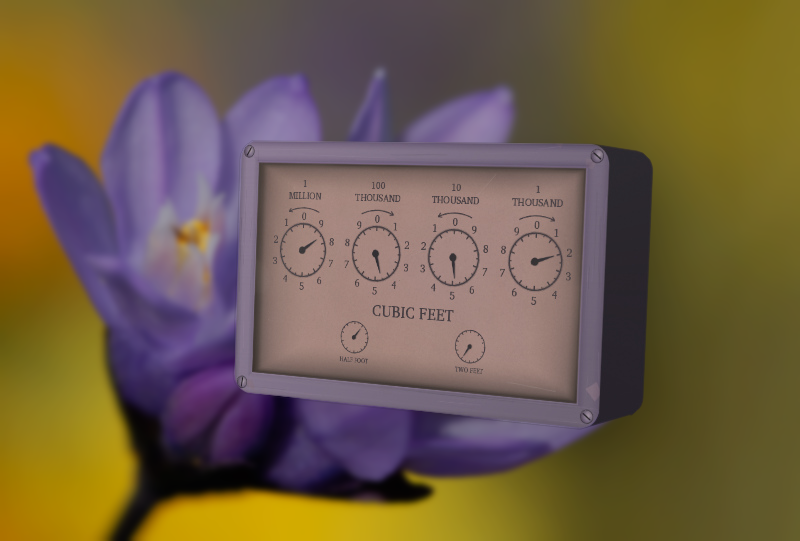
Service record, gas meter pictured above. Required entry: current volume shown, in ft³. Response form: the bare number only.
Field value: 845200
